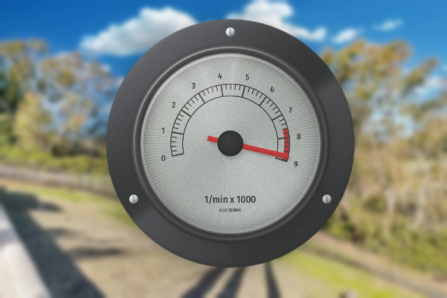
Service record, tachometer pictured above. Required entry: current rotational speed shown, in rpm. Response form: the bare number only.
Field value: 8800
